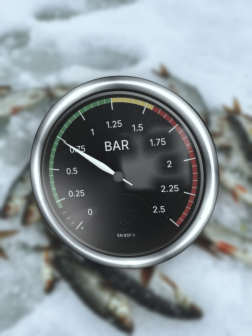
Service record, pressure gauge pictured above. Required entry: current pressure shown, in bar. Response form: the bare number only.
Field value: 0.75
